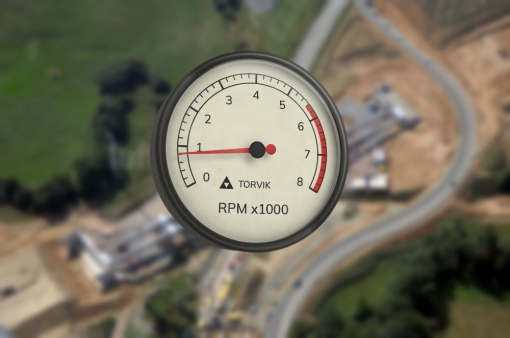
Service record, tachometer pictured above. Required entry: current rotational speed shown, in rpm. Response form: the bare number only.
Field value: 800
